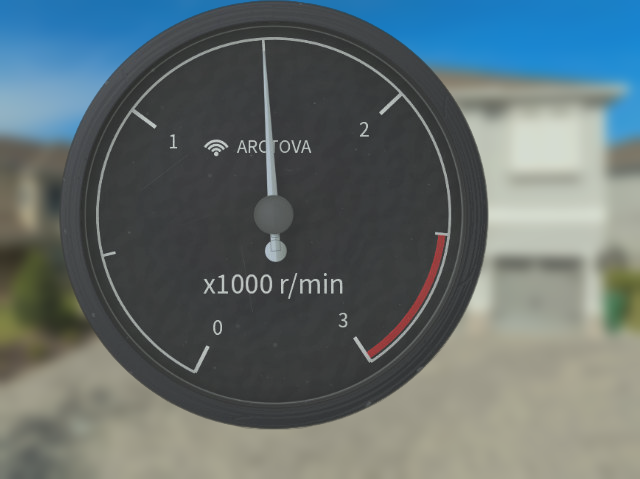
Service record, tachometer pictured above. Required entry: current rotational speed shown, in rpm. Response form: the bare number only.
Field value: 1500
